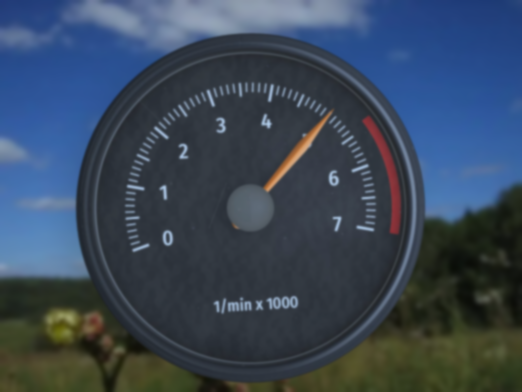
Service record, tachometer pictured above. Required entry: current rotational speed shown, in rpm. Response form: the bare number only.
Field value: 5000
